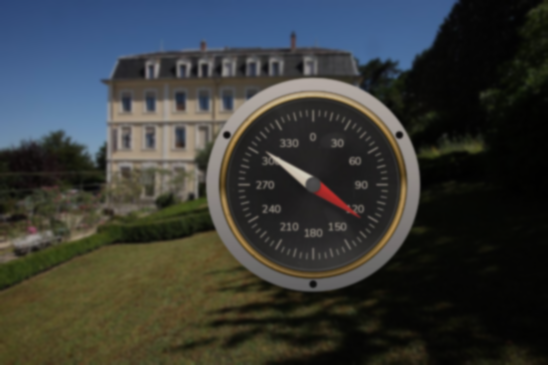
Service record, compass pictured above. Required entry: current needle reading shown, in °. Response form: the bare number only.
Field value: 125
